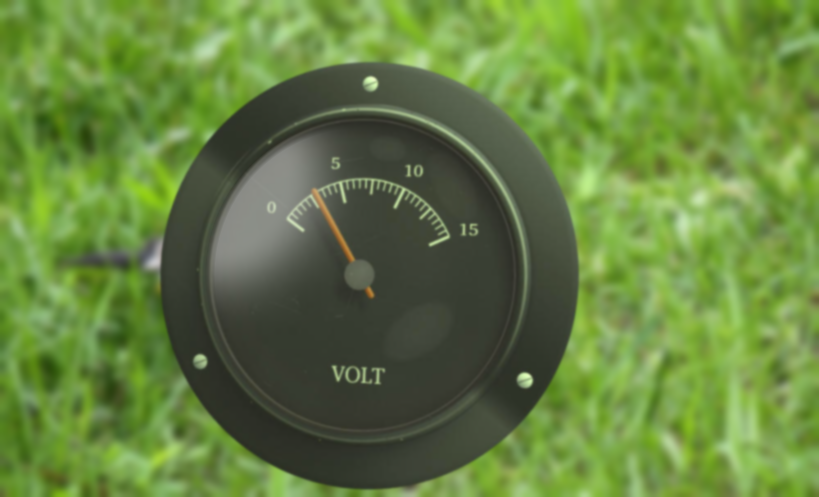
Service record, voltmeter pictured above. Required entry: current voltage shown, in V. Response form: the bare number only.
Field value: 3
